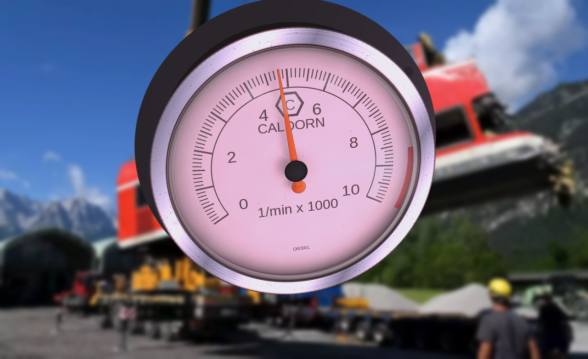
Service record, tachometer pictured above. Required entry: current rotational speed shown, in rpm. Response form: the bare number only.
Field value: 4800
